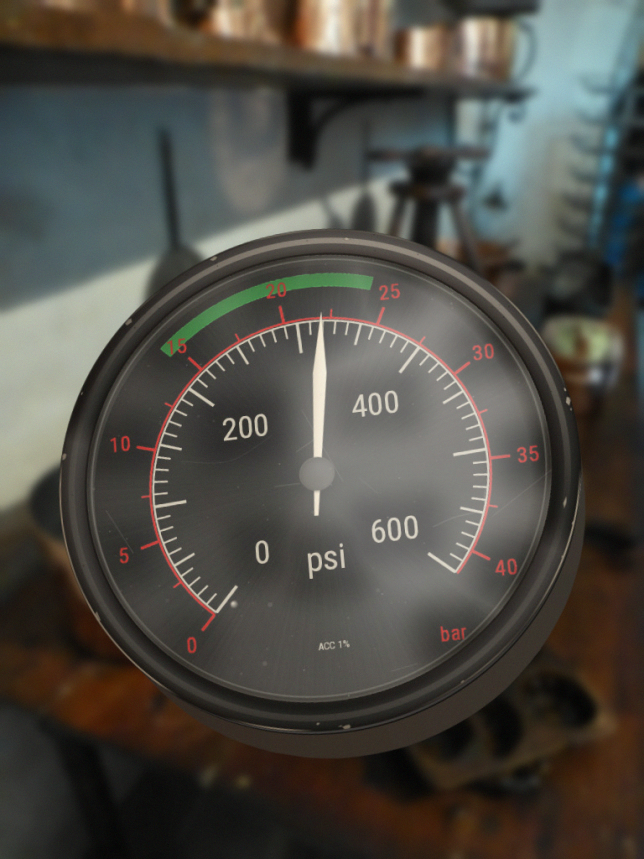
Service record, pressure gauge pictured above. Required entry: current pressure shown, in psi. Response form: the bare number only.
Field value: 320
